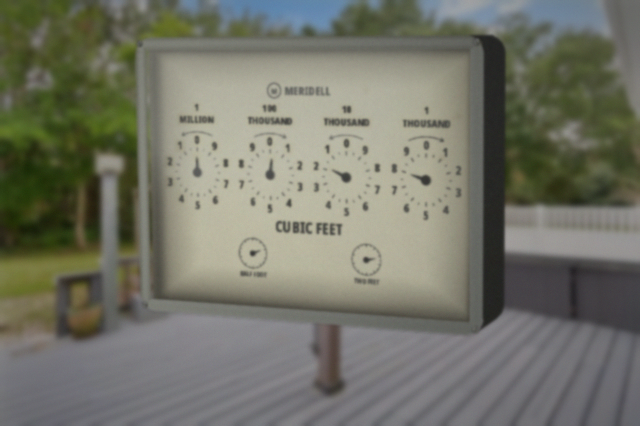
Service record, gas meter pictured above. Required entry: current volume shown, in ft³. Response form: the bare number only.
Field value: 1800
